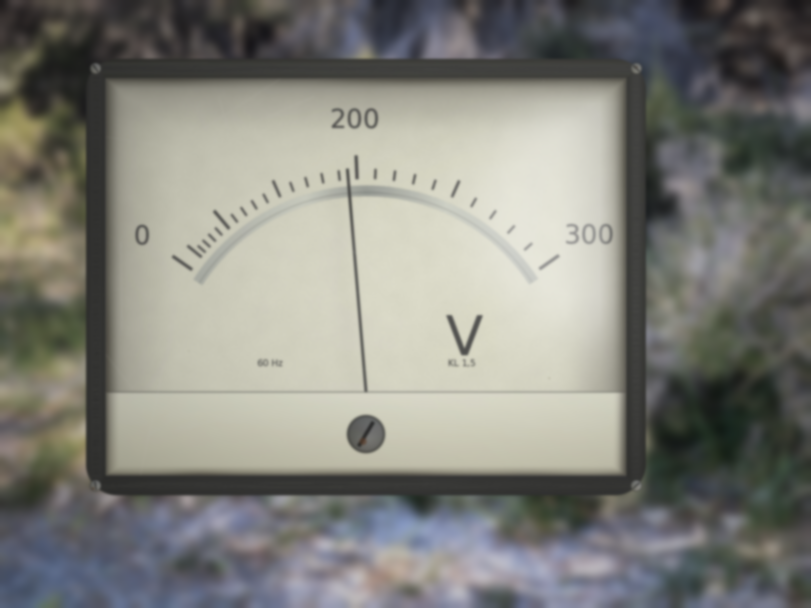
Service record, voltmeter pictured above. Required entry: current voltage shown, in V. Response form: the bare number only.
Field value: 195
